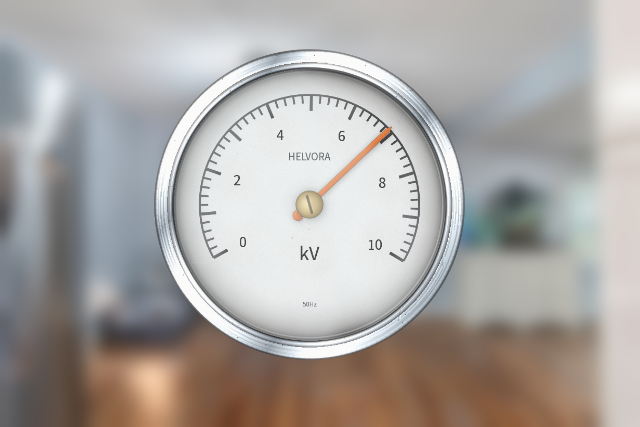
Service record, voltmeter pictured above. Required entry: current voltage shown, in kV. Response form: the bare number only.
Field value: 6.9
